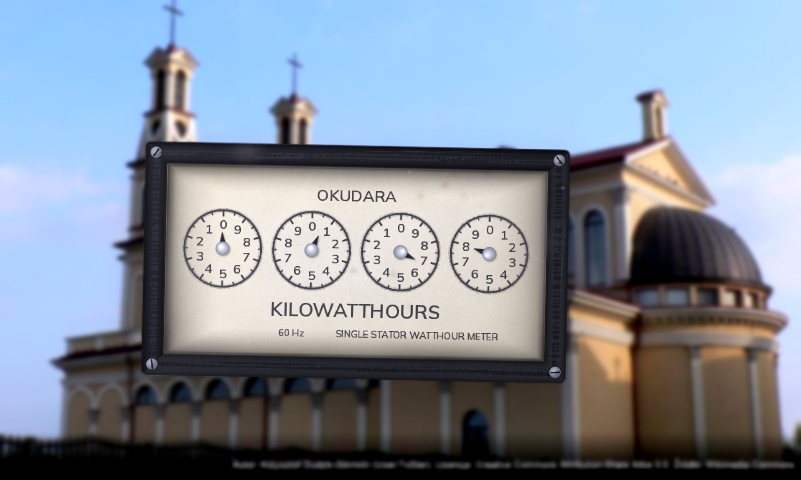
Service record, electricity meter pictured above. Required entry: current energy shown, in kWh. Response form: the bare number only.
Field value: 68
